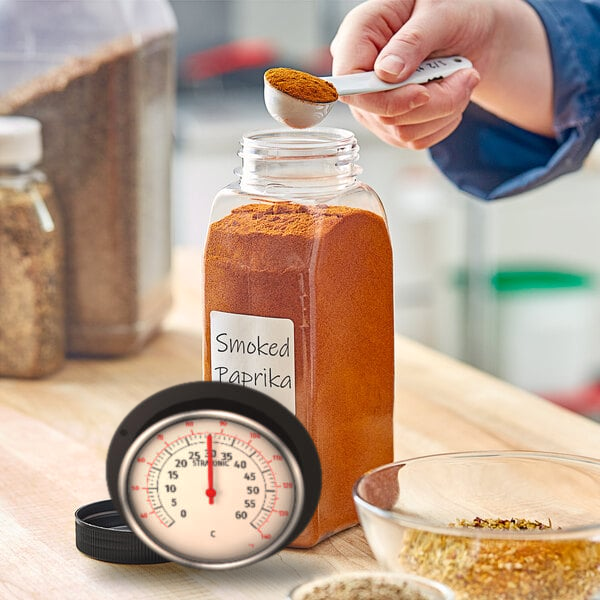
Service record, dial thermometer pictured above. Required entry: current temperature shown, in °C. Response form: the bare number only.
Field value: 30
